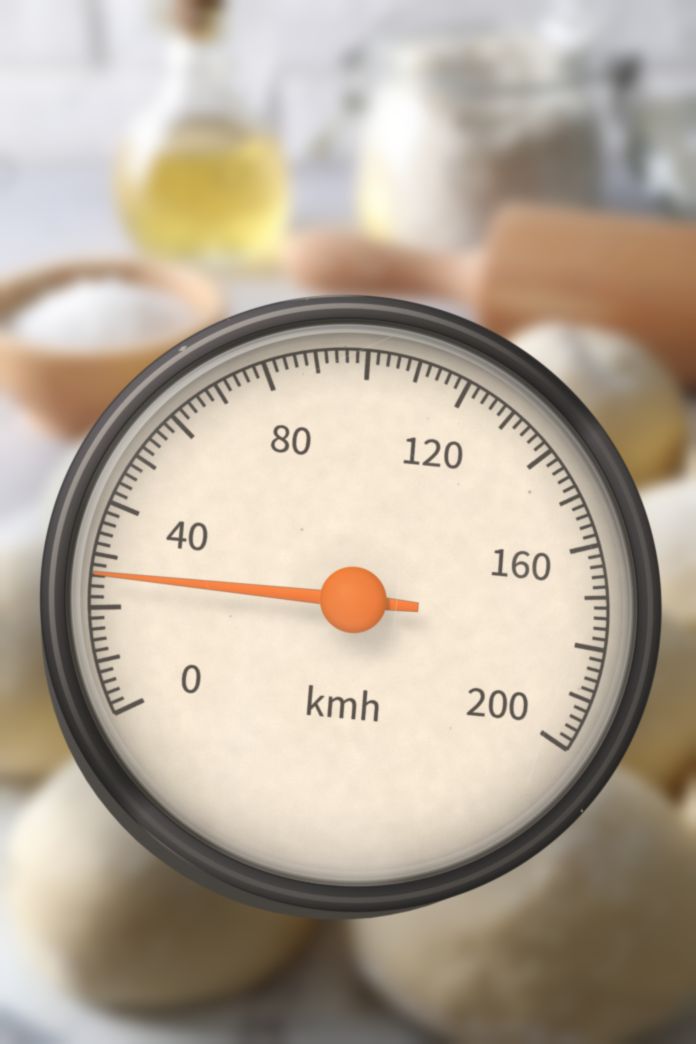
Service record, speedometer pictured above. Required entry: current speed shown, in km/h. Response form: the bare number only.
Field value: 26
